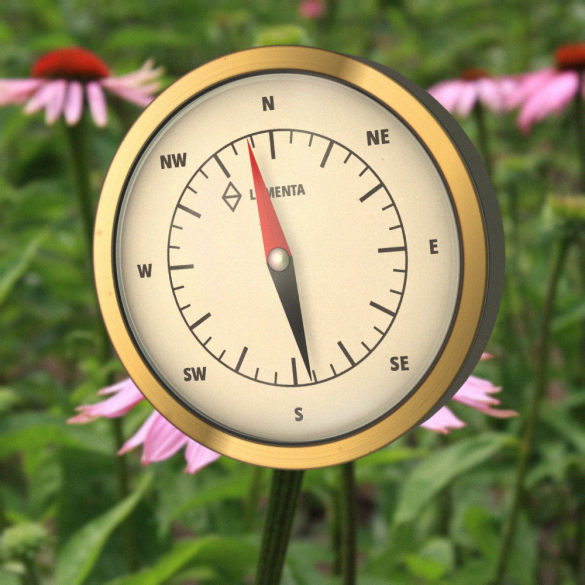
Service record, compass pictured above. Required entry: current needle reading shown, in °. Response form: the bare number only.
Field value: 350
